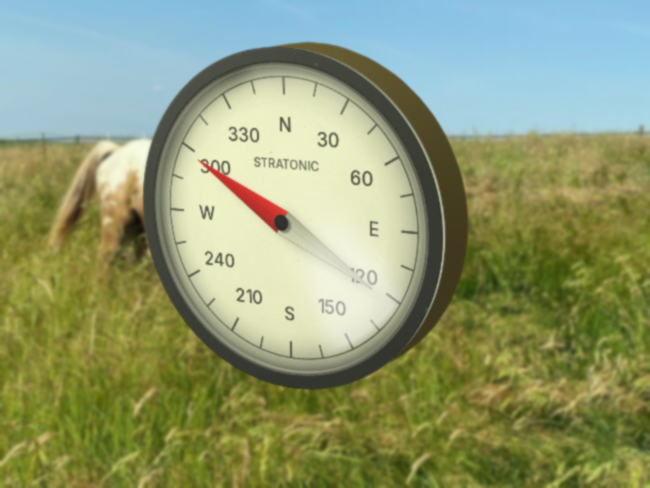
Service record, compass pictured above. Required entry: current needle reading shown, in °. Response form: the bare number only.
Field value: 300
